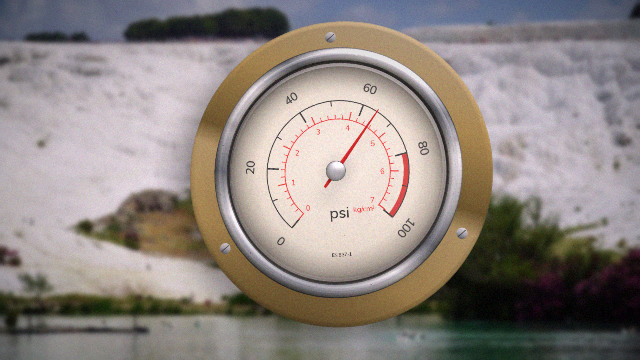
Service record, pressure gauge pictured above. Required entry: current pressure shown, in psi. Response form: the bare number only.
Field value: 65
